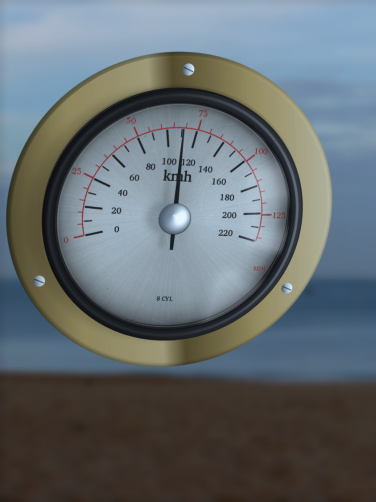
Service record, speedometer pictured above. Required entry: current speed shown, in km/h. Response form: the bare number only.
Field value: 110
